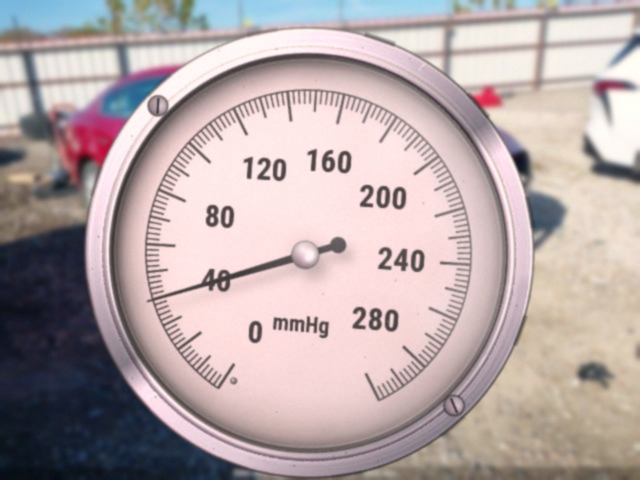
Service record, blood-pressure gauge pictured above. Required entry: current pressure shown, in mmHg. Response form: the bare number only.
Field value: 40
